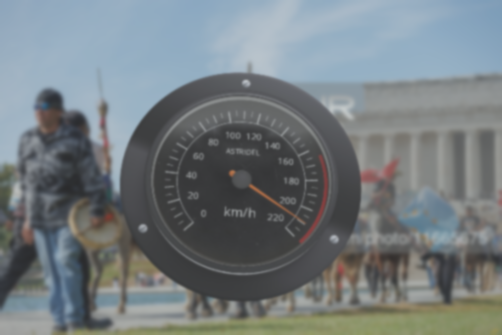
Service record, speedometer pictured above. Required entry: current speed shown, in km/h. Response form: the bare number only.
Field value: 210
